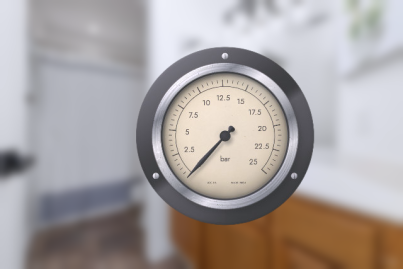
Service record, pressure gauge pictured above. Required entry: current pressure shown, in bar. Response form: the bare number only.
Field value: 0
